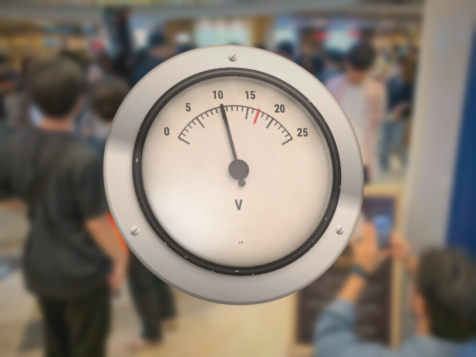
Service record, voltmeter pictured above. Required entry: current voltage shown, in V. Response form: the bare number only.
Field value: 10
